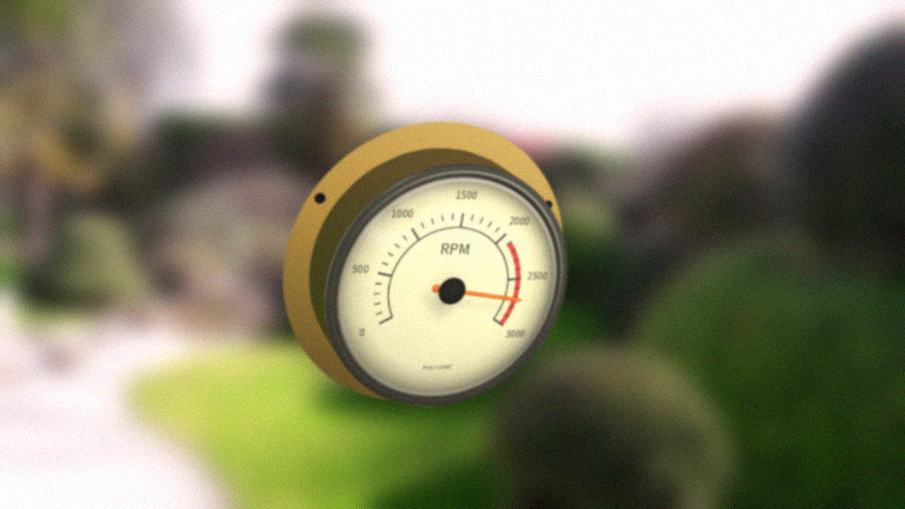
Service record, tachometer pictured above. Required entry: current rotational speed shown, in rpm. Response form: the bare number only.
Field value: 2700
